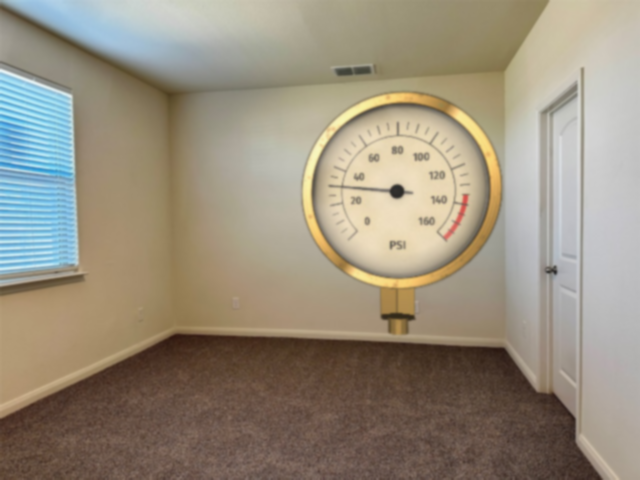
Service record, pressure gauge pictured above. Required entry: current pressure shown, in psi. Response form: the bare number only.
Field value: 30
